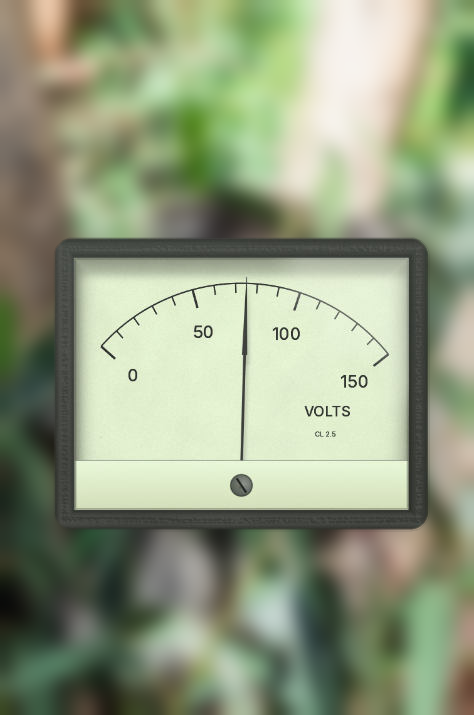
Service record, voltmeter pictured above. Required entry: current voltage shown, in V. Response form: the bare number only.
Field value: 75
